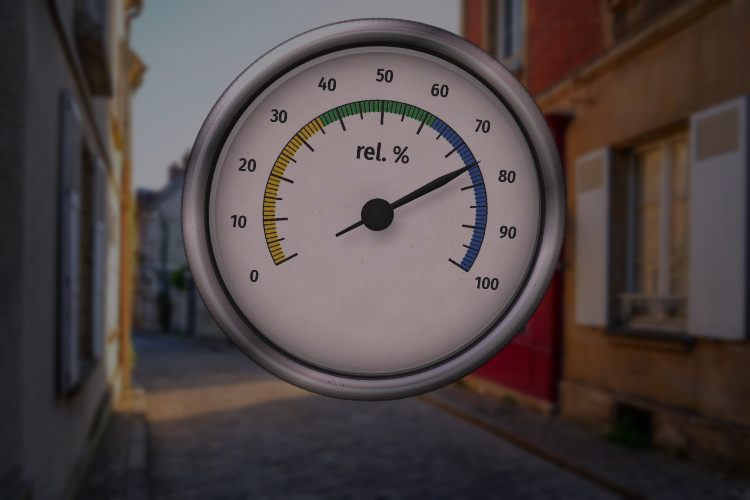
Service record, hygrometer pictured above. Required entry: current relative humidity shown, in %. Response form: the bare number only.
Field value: 75
